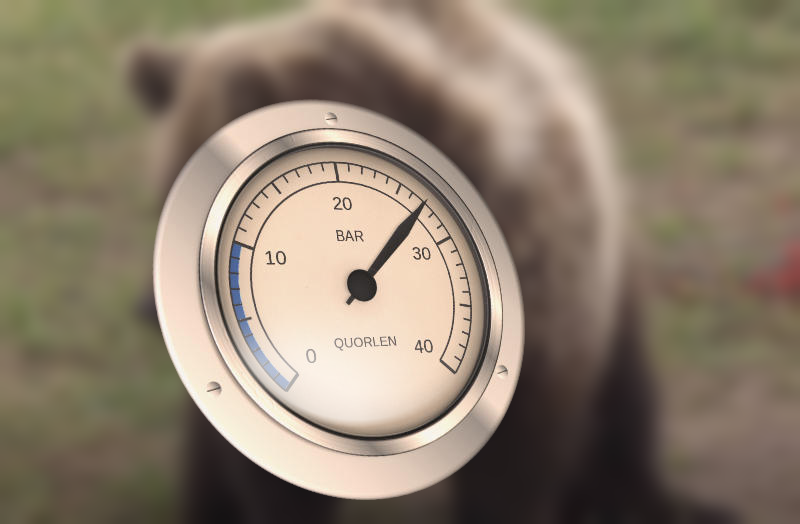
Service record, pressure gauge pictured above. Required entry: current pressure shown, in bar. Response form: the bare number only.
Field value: 27
